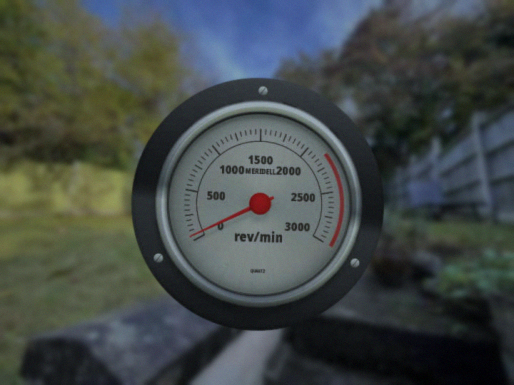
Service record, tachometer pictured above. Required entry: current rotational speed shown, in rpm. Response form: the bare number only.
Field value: 50
